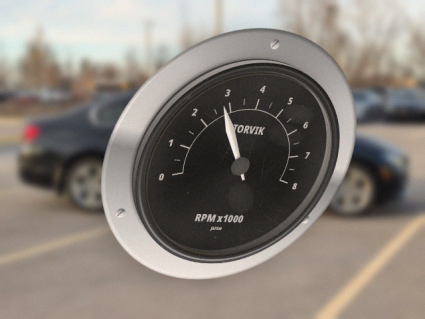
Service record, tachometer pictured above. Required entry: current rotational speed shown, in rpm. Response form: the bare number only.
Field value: 2750
